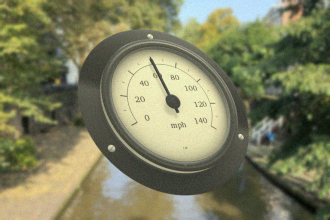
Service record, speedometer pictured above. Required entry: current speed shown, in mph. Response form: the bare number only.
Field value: 60
